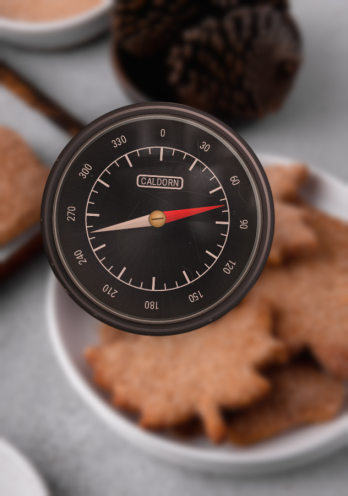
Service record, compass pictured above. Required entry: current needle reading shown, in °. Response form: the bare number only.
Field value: 75
